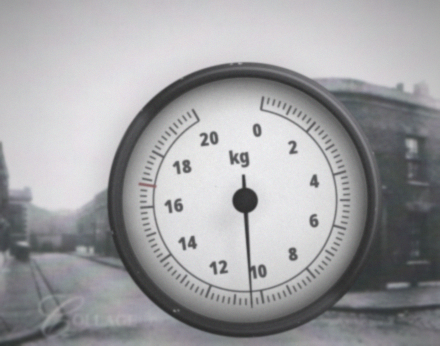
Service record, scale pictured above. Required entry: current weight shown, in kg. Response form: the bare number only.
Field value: 10.4
